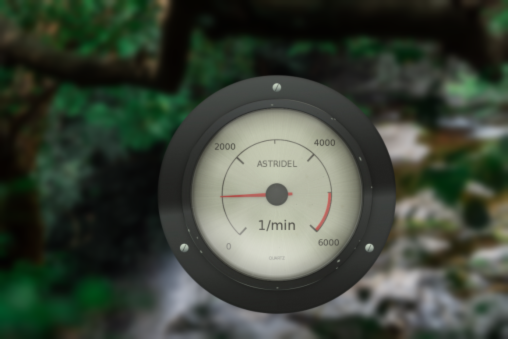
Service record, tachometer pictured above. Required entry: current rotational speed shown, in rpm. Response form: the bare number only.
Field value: 1000
